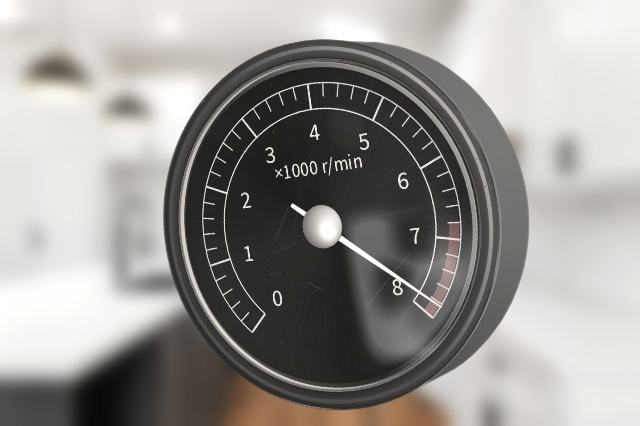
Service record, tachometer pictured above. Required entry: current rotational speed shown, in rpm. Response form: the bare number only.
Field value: 7800
